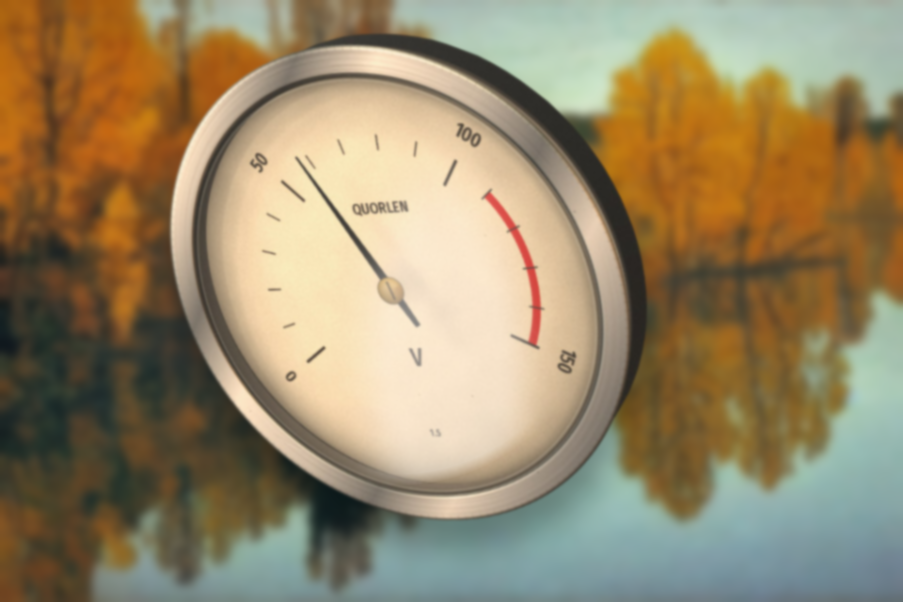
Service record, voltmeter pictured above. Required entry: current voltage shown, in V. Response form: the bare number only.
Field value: 60
